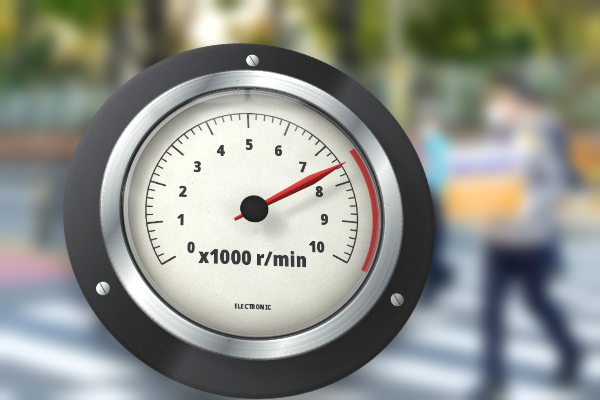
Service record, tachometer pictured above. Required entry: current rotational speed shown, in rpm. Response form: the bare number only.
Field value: 7600
